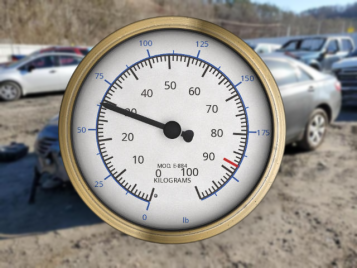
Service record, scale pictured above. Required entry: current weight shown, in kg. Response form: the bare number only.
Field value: 29
